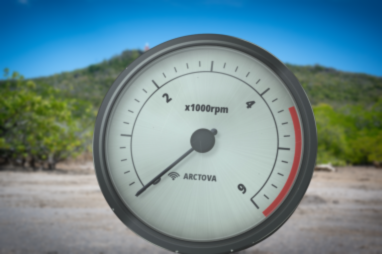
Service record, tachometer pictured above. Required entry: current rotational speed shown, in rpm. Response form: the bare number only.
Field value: 0
